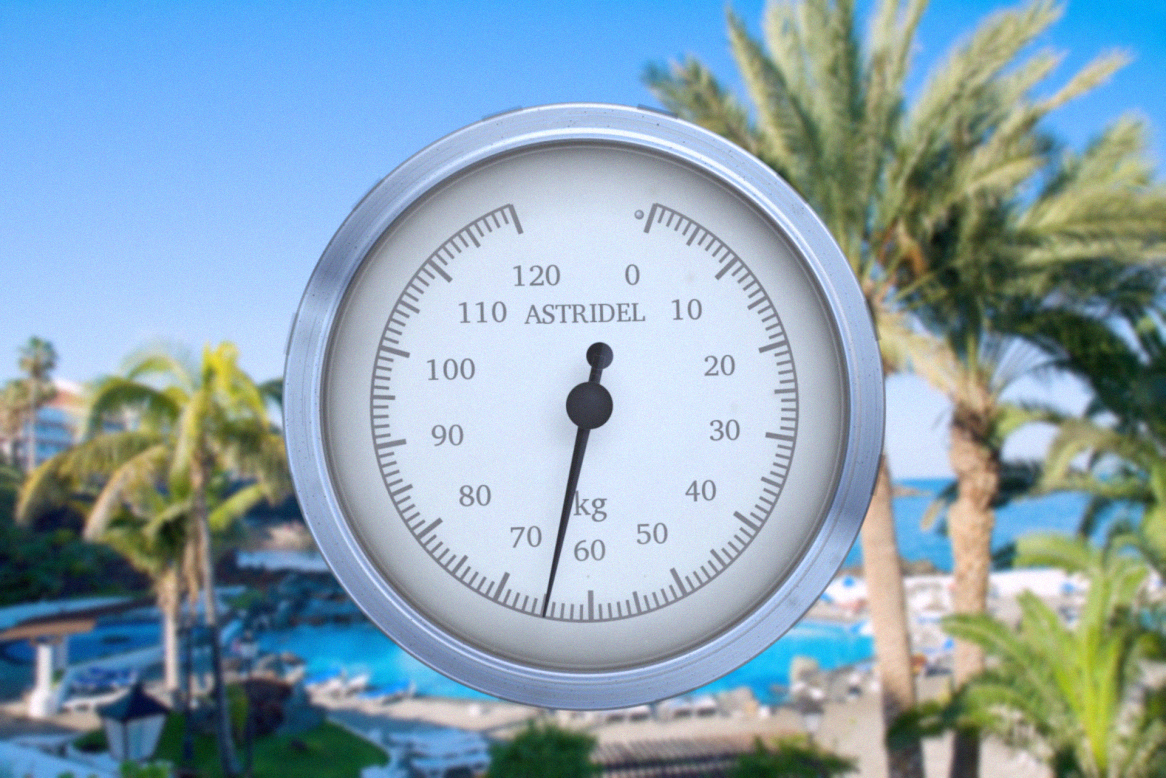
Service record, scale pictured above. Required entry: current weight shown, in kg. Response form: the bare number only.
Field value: 65
